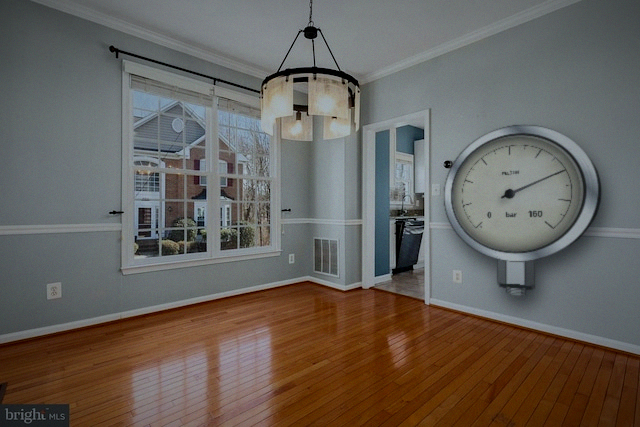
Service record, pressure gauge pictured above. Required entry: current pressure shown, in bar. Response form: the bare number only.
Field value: 120
